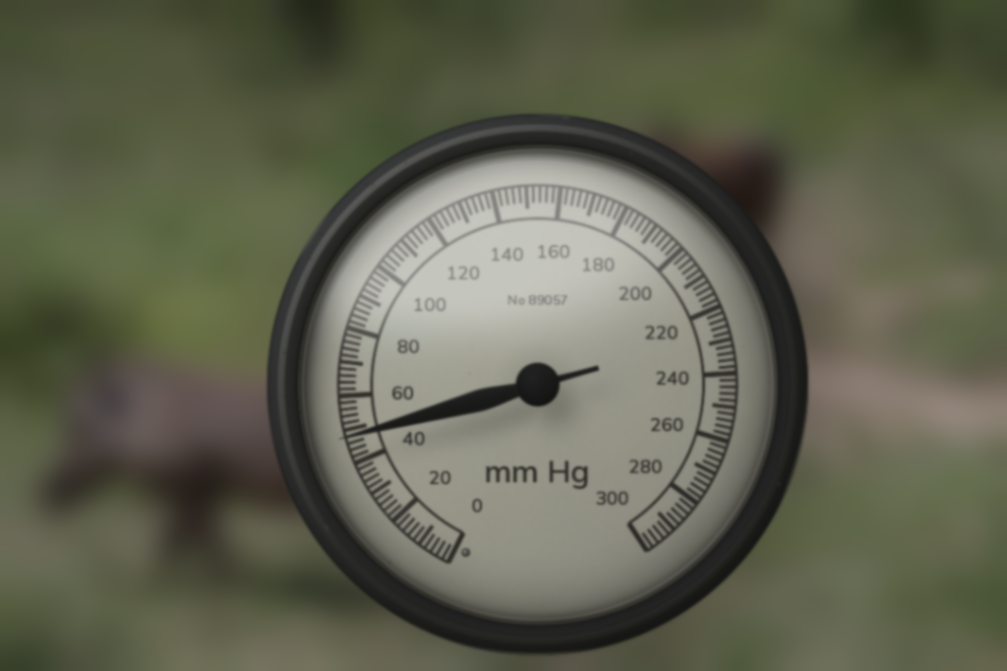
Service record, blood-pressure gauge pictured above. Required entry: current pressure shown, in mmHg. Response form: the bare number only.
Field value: 48
